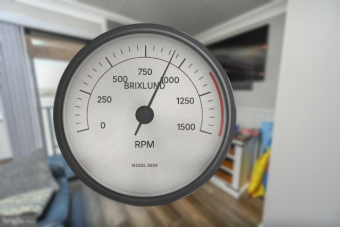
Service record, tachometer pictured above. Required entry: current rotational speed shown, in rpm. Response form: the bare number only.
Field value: 925
